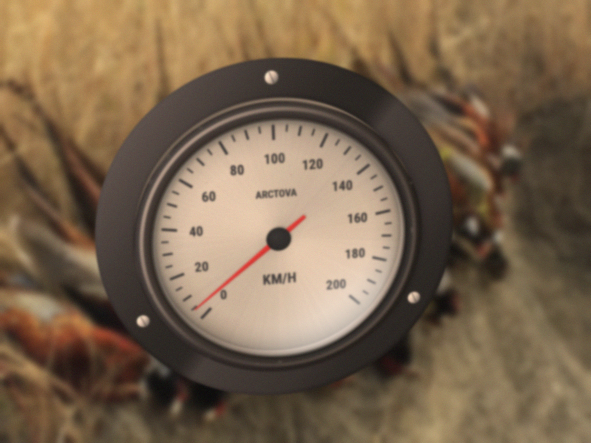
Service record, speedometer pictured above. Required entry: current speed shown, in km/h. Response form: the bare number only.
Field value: 5
